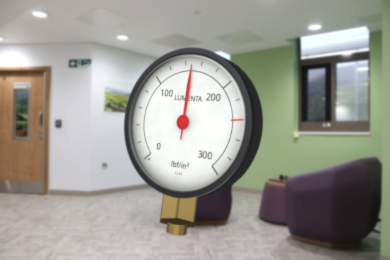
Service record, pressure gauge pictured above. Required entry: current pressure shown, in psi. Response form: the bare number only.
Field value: 150
